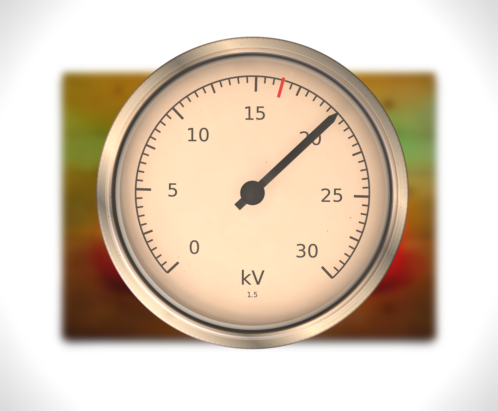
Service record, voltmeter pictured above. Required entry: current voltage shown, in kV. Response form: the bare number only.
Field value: 20
